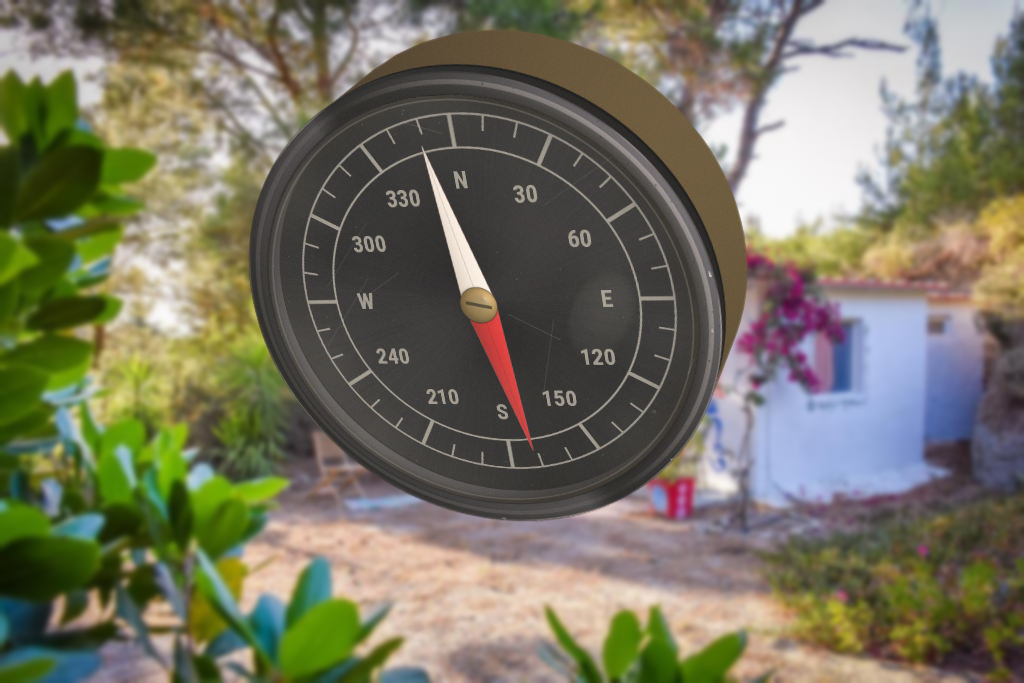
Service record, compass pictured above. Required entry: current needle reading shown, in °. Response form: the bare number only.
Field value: 170
